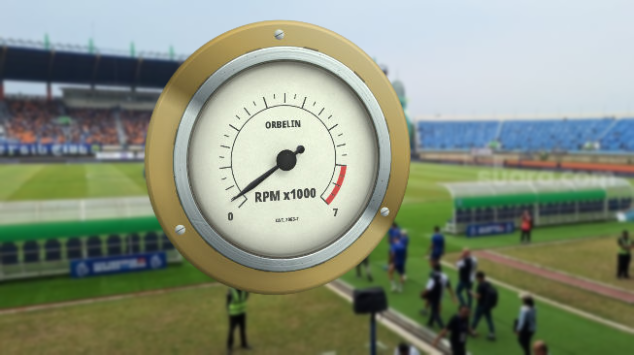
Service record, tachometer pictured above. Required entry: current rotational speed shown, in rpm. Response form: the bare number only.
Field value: 250
